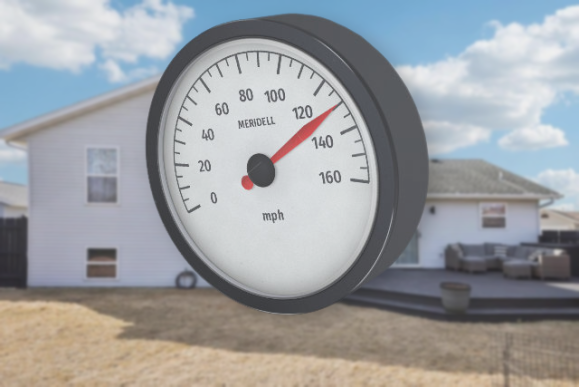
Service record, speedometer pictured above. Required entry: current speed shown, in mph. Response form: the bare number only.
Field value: 130
